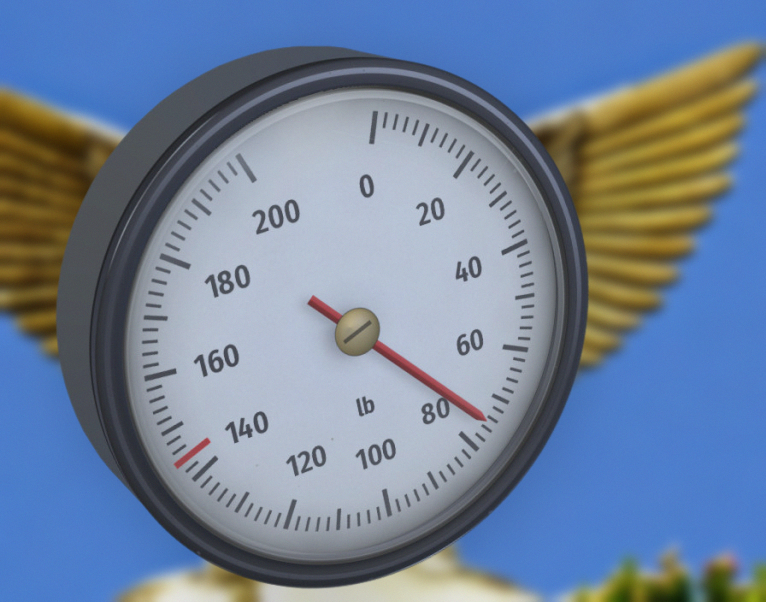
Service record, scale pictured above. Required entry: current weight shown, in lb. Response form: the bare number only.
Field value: 75
